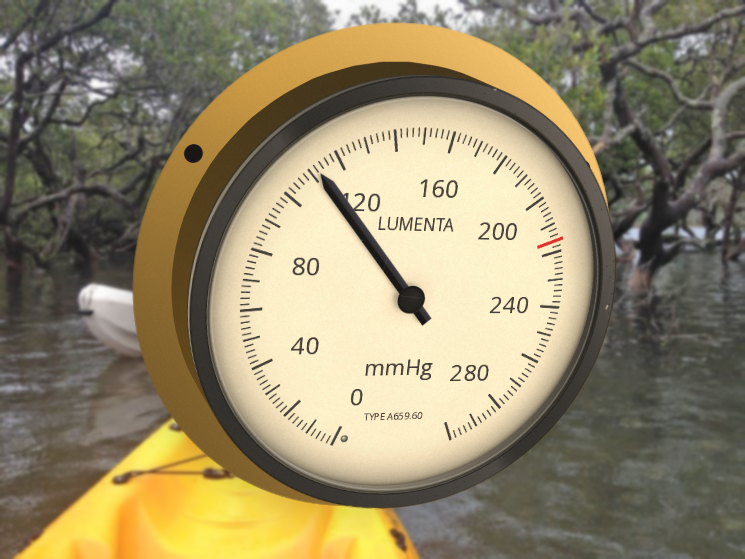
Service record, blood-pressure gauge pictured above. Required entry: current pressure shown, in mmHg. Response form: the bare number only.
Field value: 112
